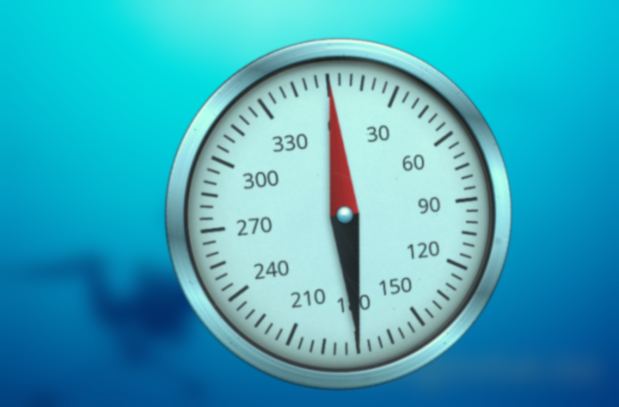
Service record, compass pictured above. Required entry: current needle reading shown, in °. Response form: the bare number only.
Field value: 0
